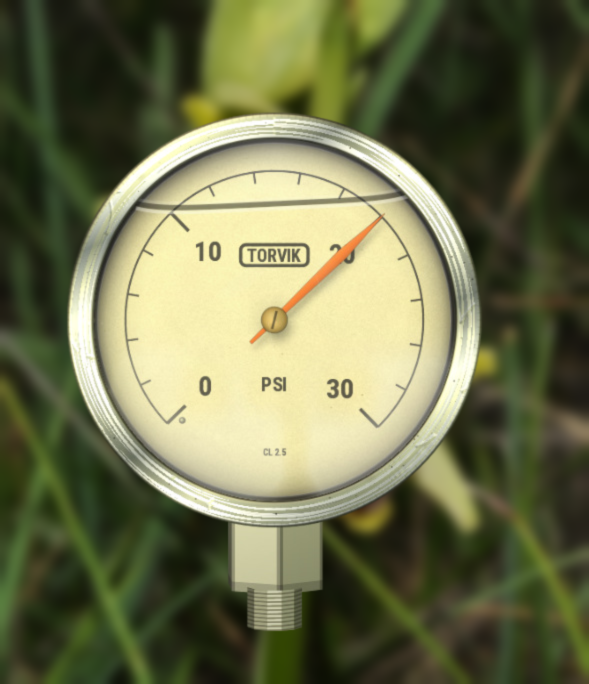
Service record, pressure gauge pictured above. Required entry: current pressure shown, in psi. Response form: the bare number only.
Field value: 20
